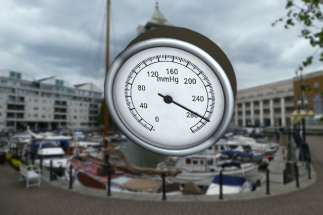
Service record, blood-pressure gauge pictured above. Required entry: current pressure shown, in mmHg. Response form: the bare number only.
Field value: 270
